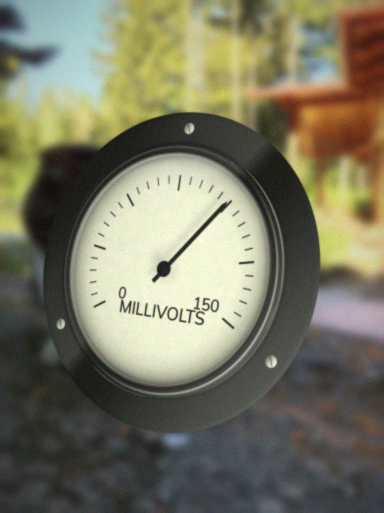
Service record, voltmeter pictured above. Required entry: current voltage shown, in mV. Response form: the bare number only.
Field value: 100
